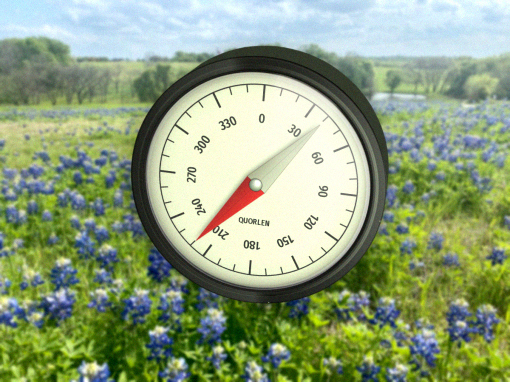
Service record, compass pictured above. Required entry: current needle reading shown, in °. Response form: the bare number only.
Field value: 220
